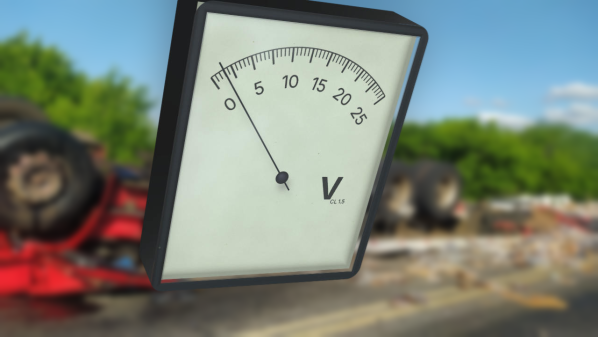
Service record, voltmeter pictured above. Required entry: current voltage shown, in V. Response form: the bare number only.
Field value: 1.5
